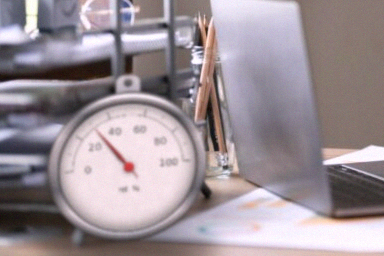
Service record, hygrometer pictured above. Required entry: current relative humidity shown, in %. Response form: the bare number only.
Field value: 30
